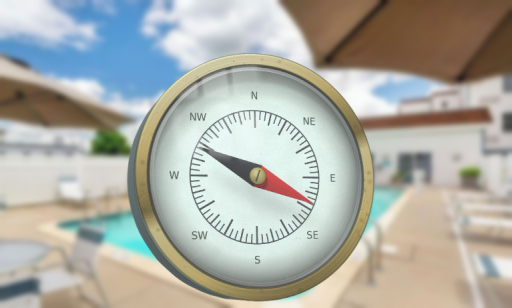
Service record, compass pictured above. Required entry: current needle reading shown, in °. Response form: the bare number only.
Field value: 115
